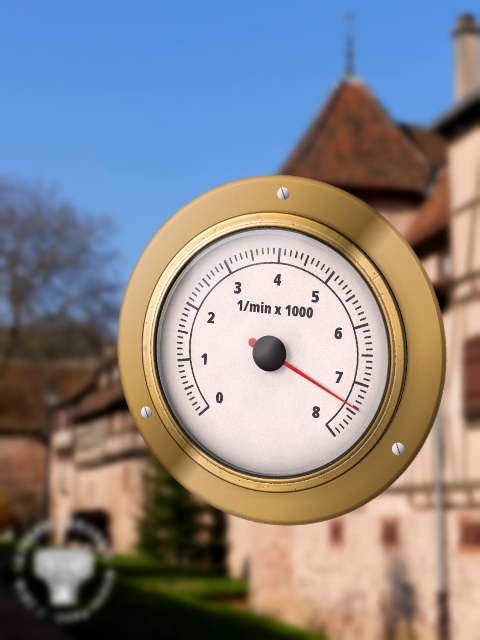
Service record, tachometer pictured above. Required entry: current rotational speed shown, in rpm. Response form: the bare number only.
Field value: 7400
